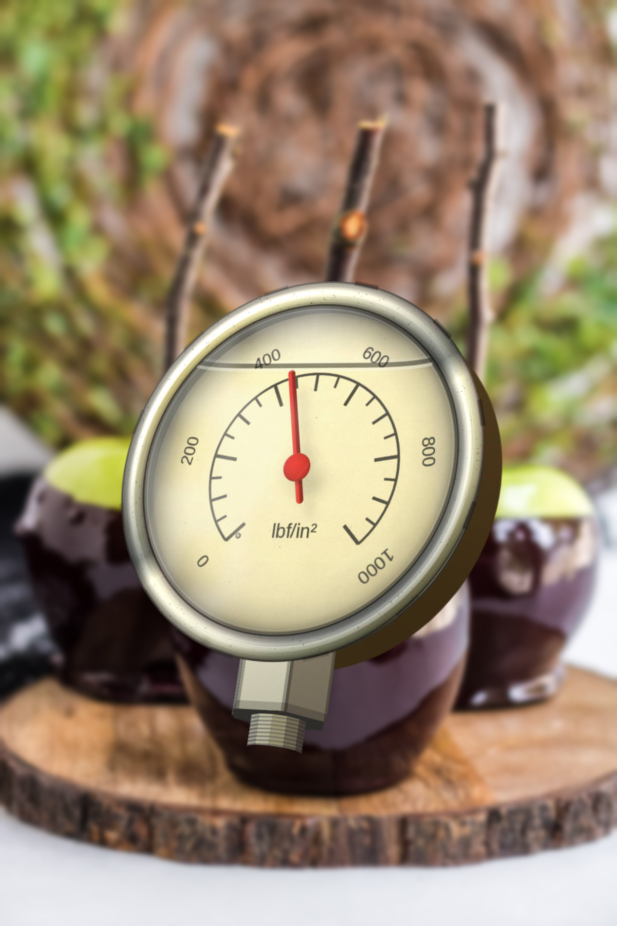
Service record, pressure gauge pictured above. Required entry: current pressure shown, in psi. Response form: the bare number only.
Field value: 450
